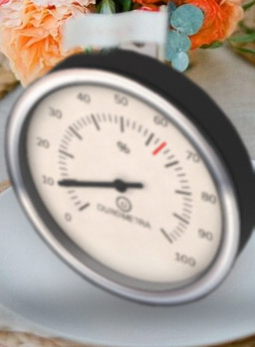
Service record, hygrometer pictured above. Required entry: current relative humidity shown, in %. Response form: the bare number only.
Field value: 10
